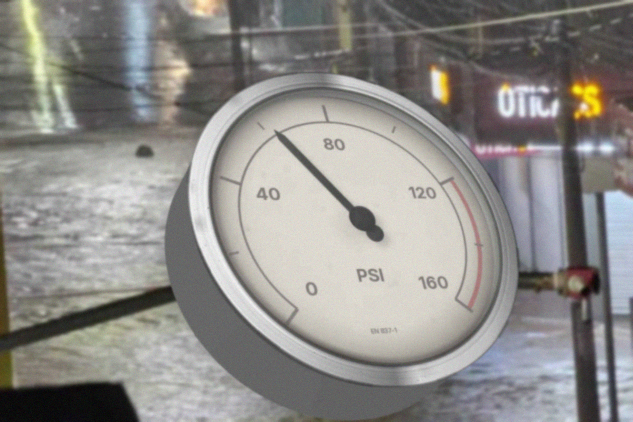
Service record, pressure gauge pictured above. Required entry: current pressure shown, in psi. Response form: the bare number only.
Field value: 60
